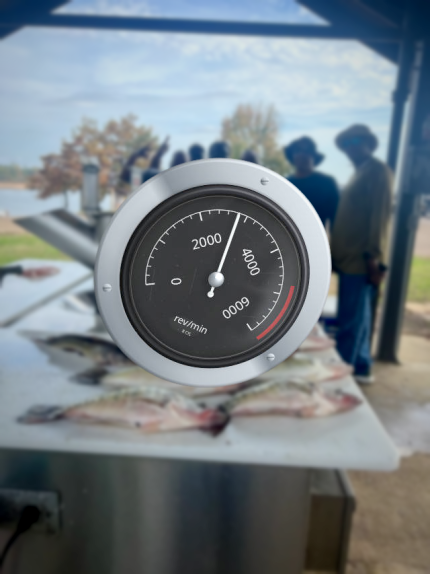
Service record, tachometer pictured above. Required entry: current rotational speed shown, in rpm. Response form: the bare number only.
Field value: 2800
